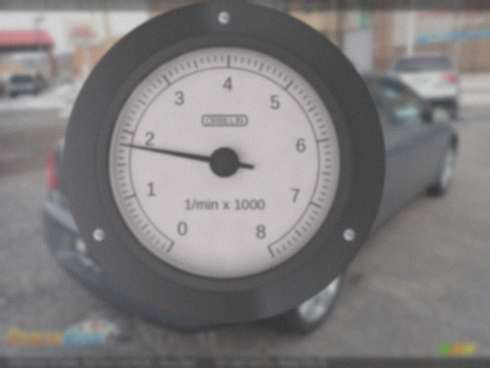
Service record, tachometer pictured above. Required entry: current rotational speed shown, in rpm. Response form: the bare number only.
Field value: 1800
